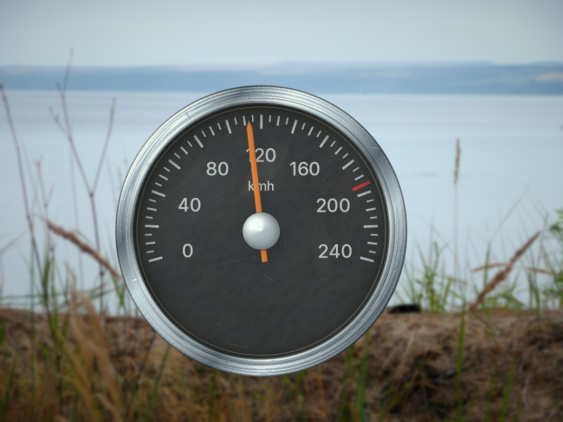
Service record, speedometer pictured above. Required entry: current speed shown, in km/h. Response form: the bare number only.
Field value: 112.5
